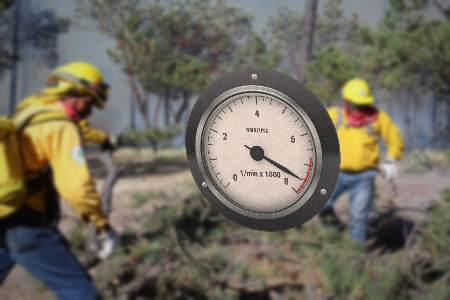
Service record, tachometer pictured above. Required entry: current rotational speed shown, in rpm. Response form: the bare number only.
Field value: 7500
